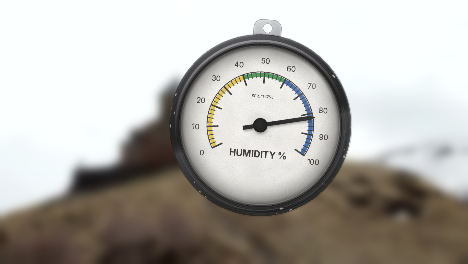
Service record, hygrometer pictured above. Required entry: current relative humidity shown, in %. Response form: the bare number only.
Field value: 82
